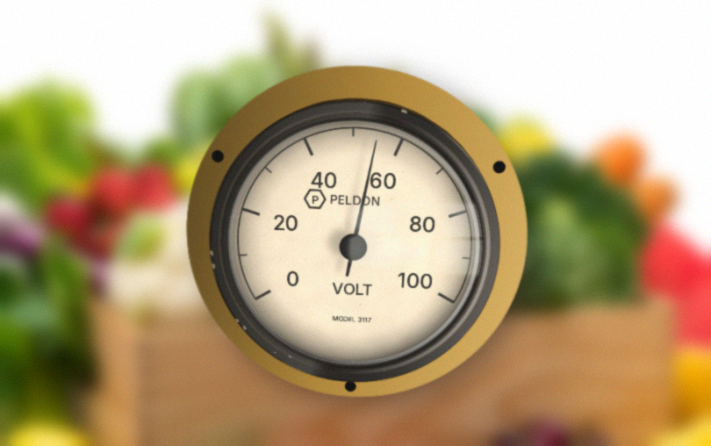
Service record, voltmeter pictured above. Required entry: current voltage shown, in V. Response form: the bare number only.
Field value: 55
